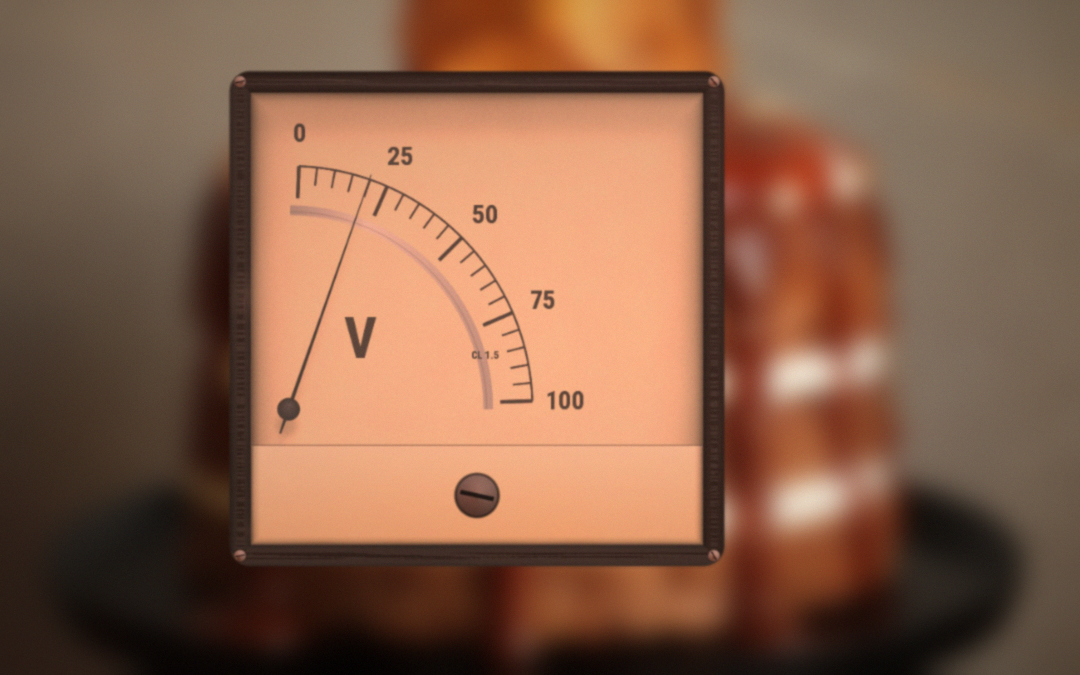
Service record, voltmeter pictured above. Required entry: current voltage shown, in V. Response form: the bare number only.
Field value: 20
